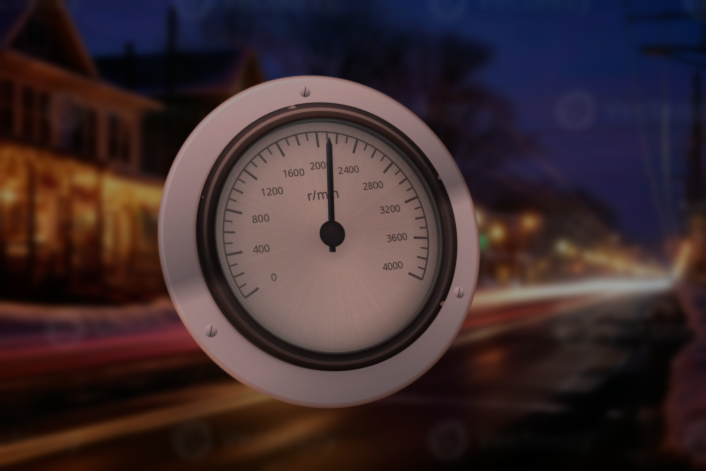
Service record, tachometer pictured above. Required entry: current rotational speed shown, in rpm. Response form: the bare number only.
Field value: 2100
